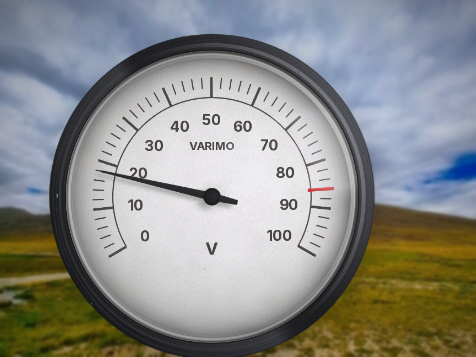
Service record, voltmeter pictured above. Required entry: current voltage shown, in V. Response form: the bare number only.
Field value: 18
